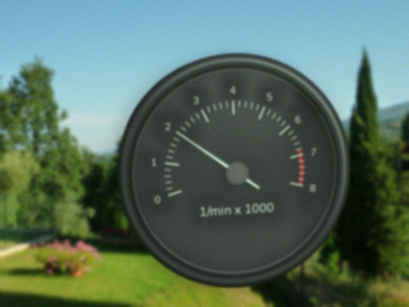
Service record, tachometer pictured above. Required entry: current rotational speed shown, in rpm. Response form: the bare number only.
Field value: 2000
